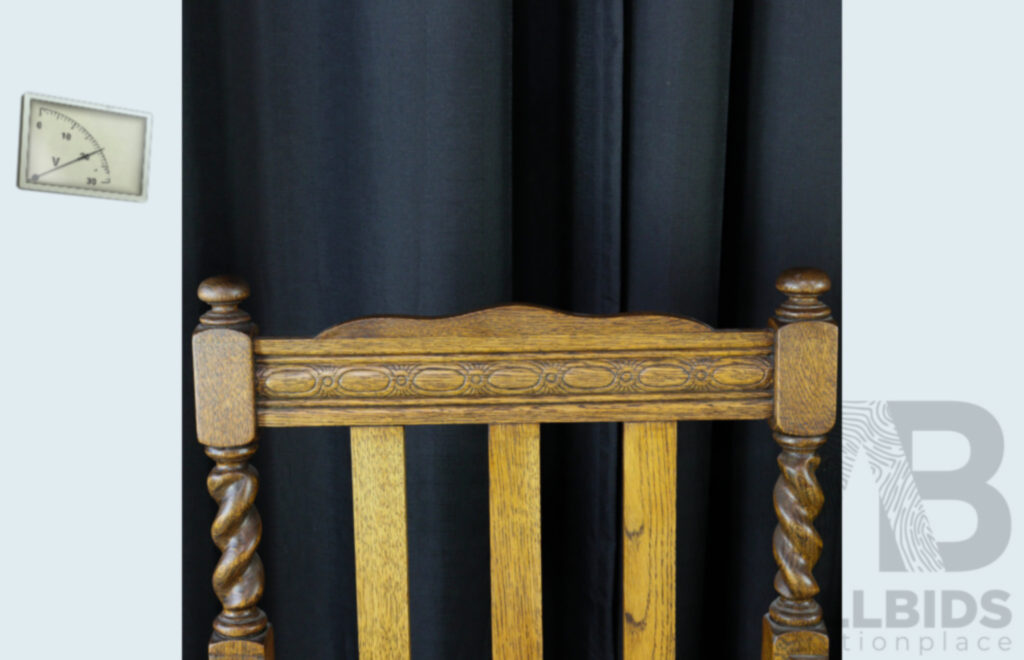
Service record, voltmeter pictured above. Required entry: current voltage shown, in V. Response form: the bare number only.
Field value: 20
